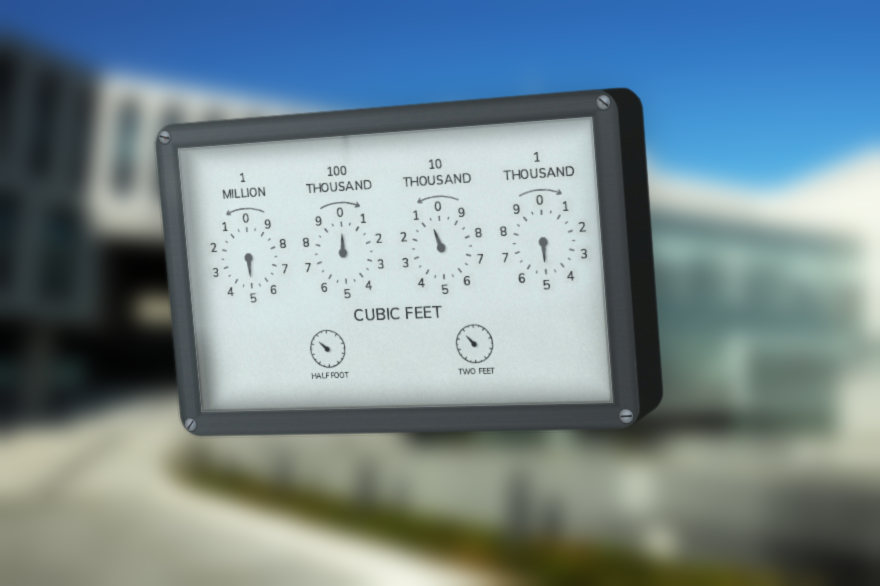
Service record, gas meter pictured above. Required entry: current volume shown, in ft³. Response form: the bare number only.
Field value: 500500
